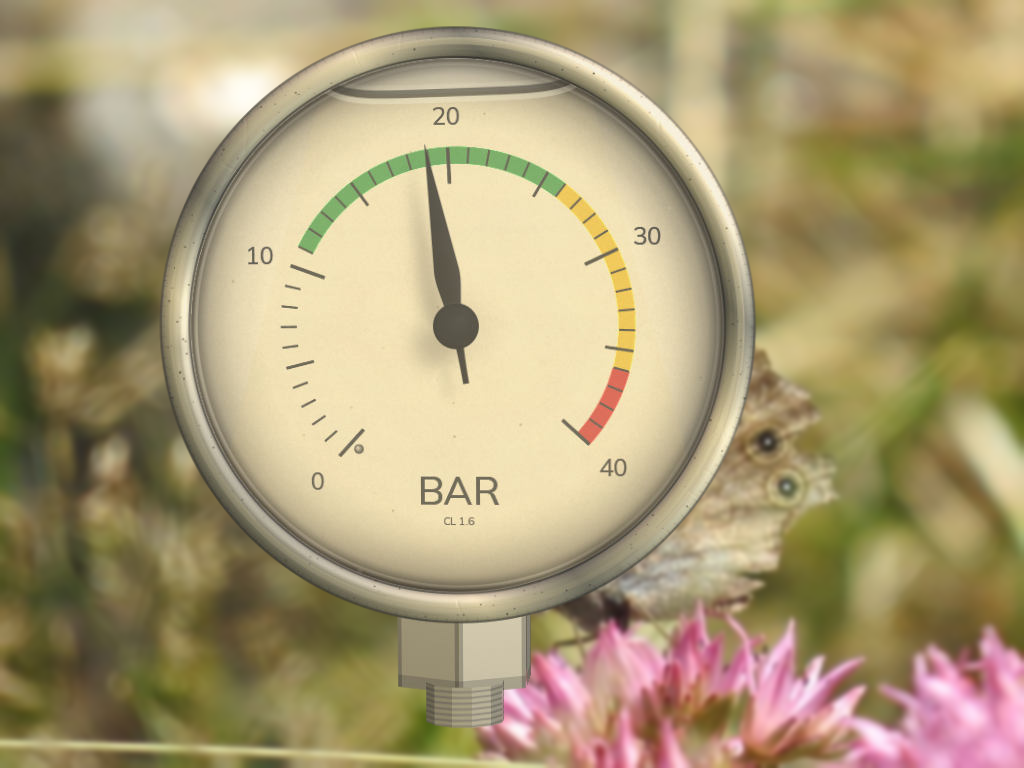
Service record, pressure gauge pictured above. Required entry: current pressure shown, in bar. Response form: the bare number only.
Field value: 19
